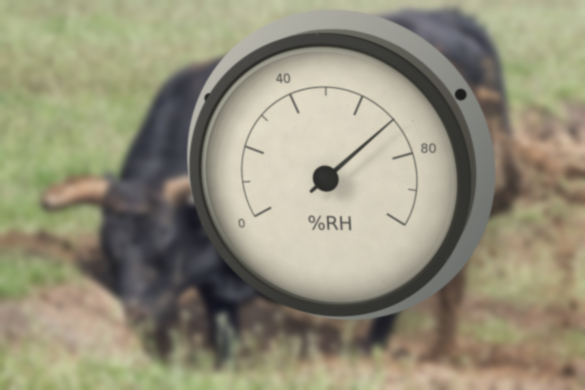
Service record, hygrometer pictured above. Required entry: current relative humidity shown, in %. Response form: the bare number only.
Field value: 70
